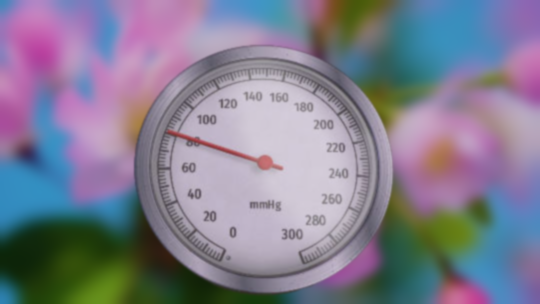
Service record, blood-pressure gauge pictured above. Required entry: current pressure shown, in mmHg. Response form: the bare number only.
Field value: 80
